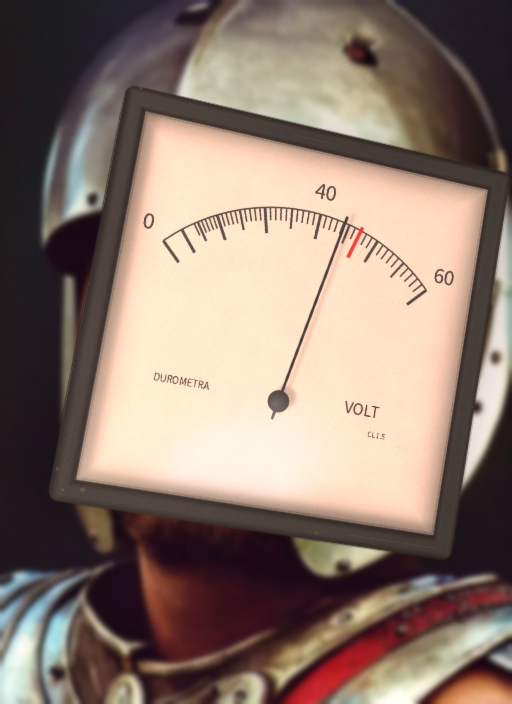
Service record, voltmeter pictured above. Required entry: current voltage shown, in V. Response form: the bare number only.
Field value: 44
